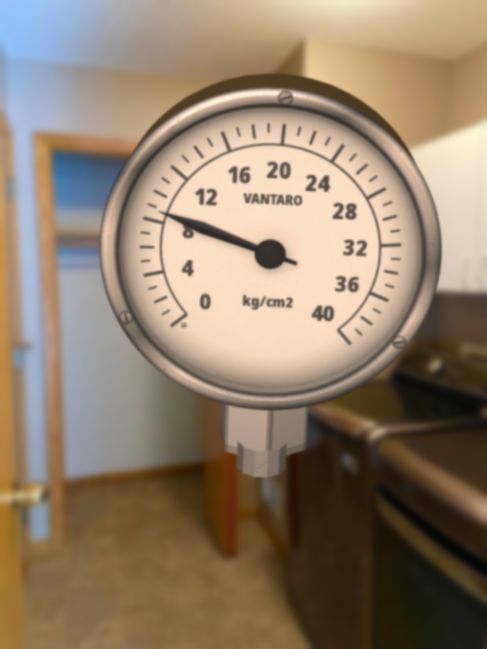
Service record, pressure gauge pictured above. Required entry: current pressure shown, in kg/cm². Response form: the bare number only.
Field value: 9
